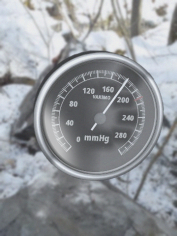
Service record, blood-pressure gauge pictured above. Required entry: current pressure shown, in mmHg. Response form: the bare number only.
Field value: 180
